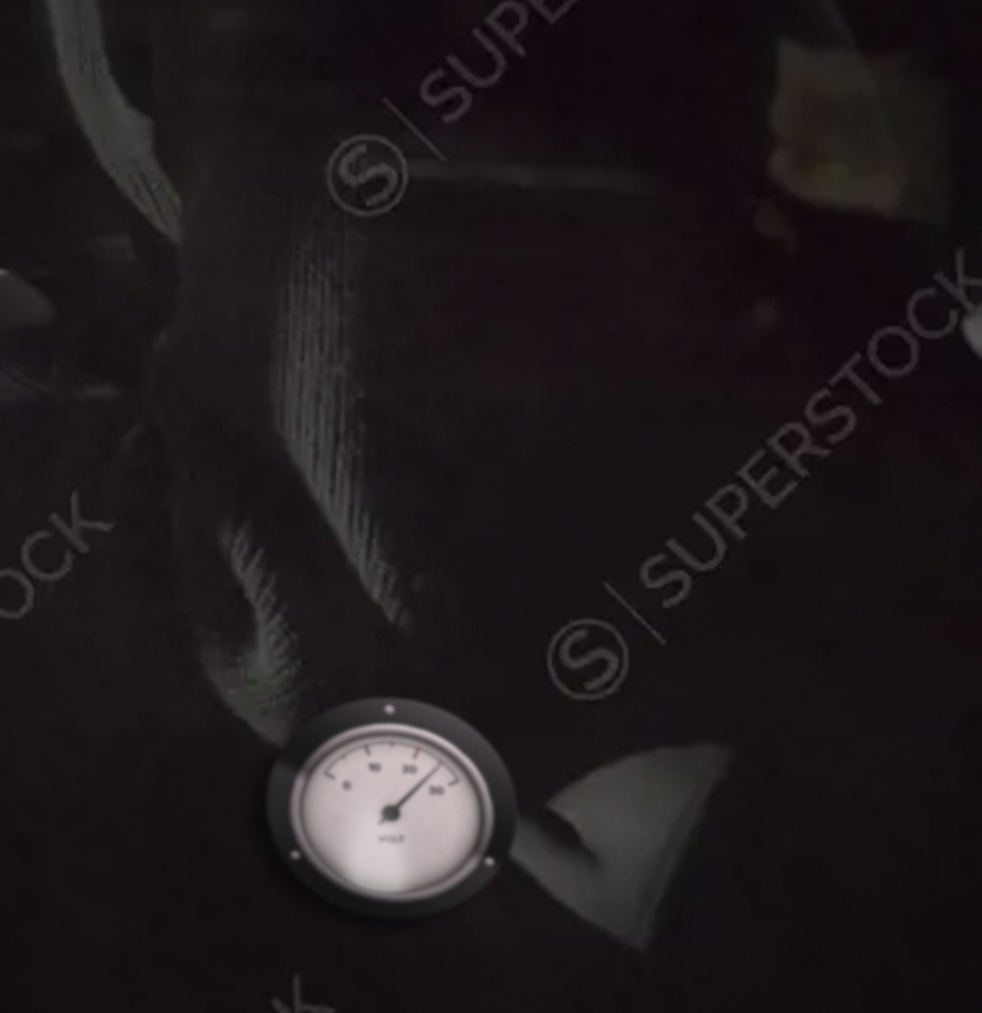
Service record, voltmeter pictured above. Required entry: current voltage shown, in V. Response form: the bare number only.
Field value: 25
